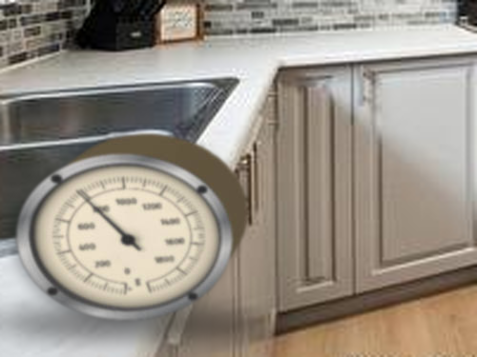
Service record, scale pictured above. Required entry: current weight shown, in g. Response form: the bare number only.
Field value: 800
